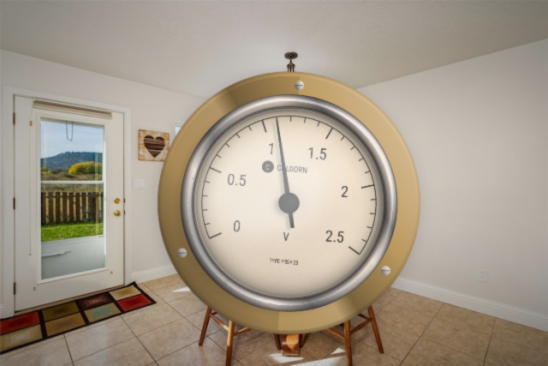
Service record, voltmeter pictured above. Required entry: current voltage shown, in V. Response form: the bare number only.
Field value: 1.1
